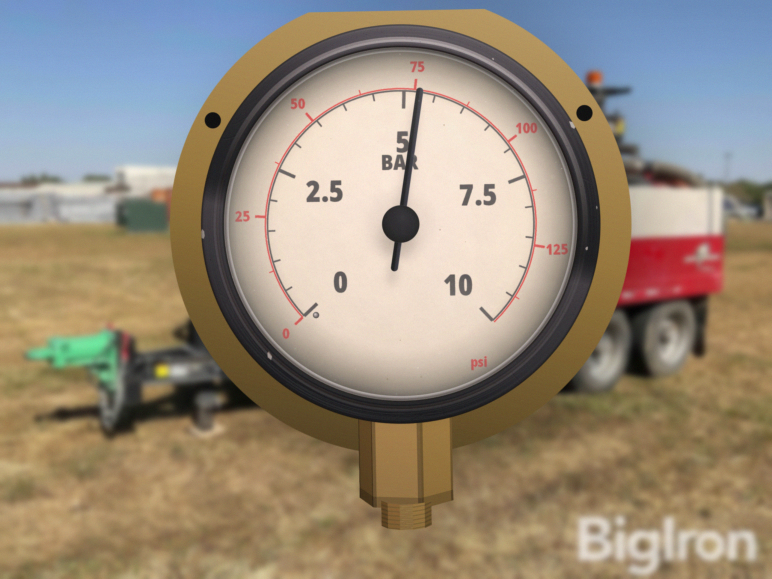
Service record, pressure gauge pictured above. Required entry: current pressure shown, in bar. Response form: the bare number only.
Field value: 5.25
